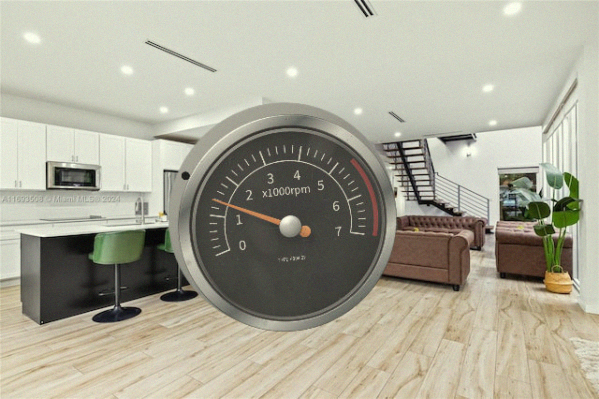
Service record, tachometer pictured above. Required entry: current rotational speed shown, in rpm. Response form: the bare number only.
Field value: 1400
